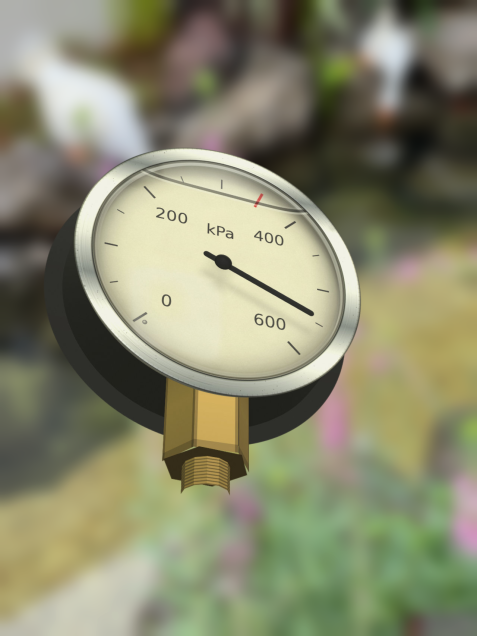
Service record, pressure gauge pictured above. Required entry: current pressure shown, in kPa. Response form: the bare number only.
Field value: 550
